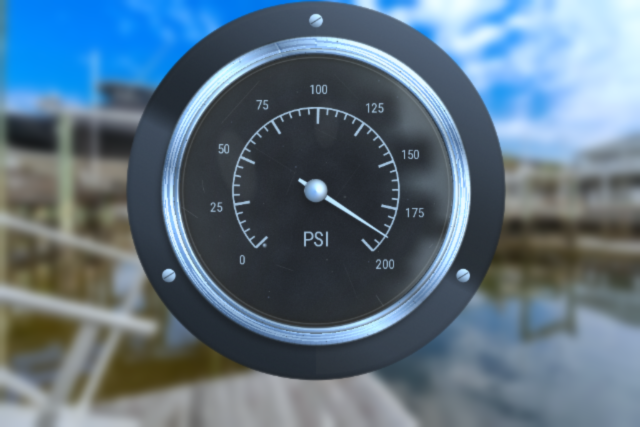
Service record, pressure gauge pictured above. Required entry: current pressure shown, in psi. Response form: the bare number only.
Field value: 190
